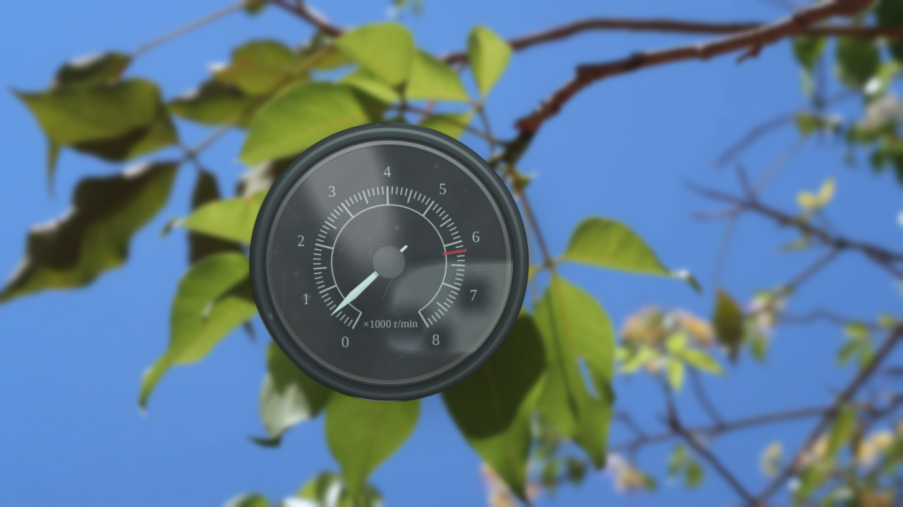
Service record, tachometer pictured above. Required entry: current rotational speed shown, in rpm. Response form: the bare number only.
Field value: 500
